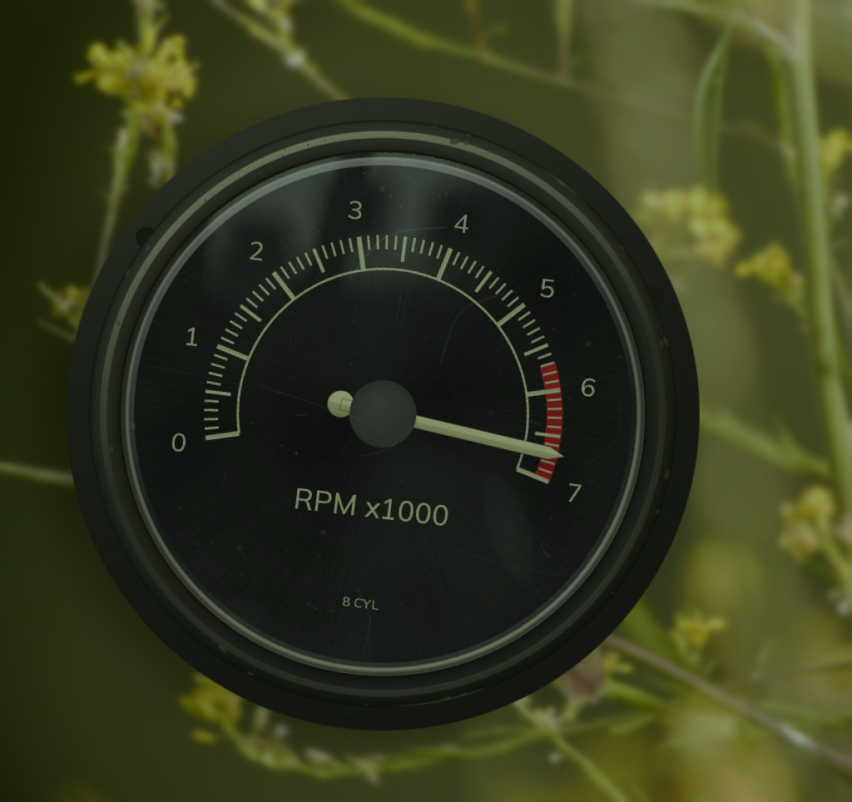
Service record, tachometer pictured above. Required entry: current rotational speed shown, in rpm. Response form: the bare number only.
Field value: 6700
